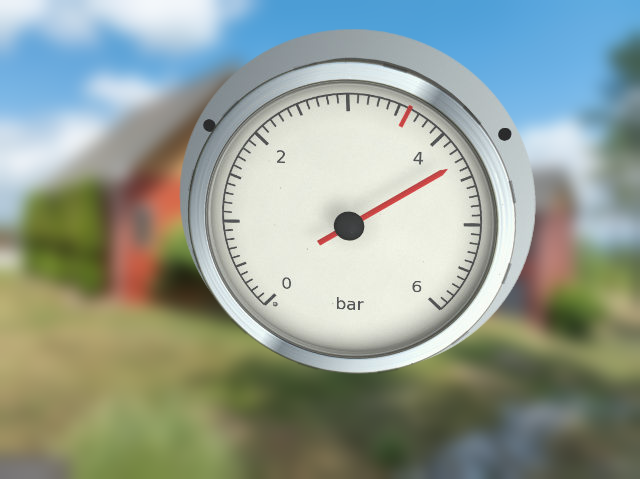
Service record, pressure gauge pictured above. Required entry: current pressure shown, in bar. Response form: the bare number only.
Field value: 4.3
